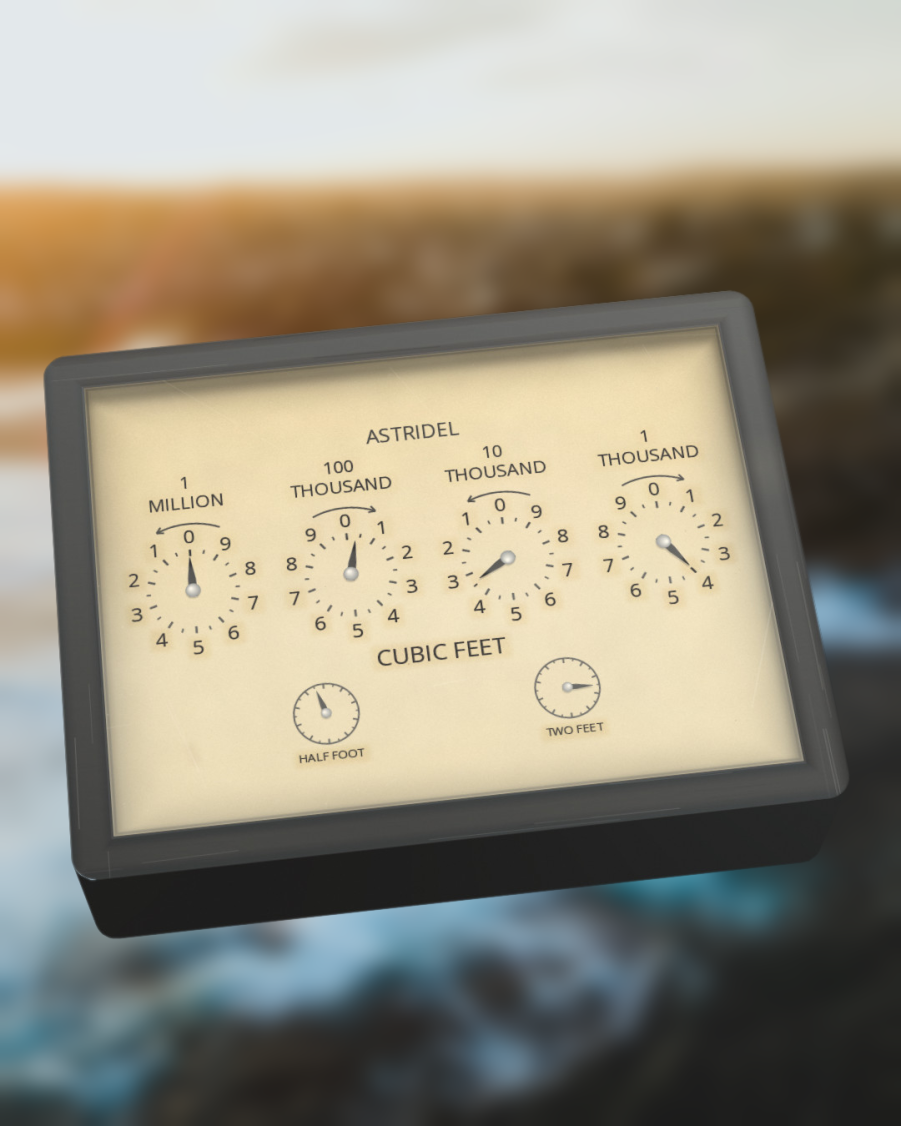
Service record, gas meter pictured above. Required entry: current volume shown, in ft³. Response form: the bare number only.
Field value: 3400
